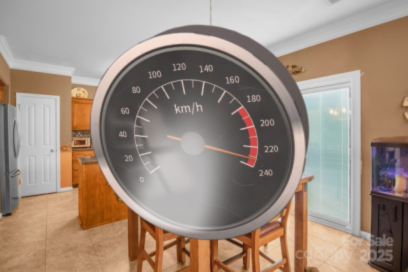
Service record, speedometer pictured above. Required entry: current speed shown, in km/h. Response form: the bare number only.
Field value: 230
